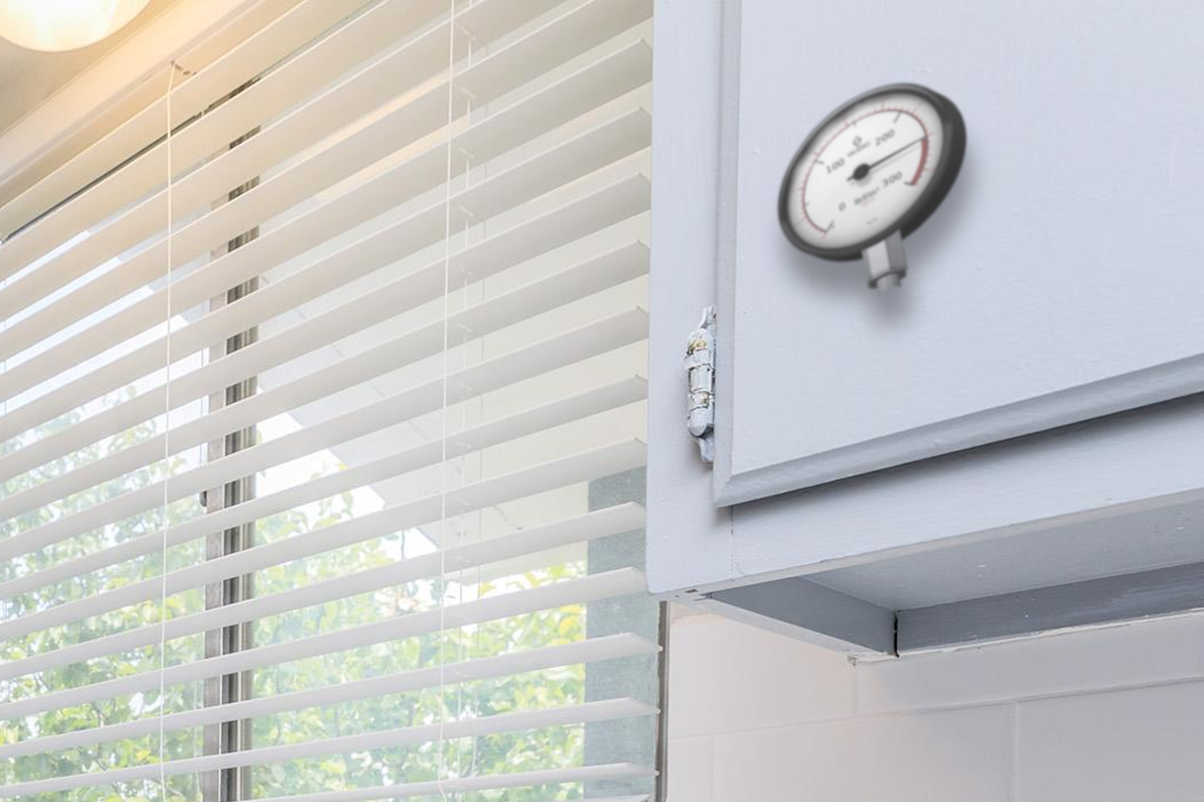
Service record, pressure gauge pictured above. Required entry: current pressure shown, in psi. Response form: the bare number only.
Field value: 250
